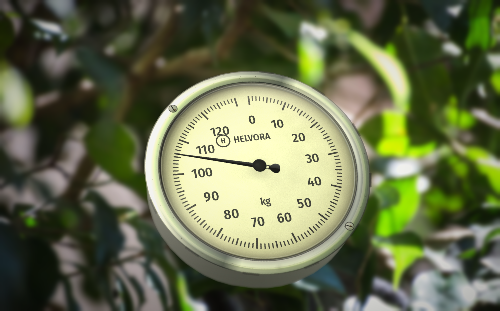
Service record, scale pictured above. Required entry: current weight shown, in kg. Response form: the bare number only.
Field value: 105
